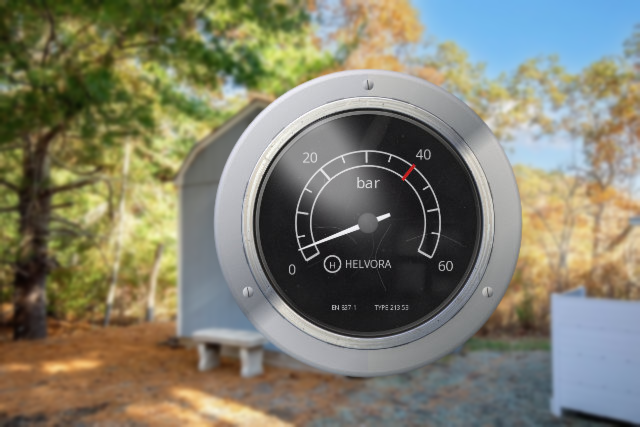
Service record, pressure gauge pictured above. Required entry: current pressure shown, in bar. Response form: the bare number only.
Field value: 2.5
